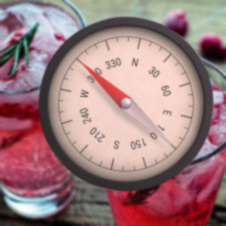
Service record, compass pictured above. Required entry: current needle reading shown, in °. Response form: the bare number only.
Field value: 300
